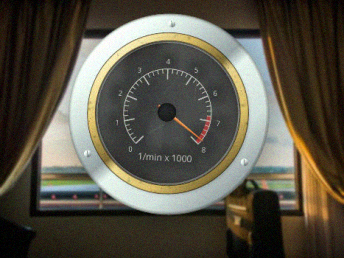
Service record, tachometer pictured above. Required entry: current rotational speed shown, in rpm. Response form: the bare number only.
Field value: 7800
